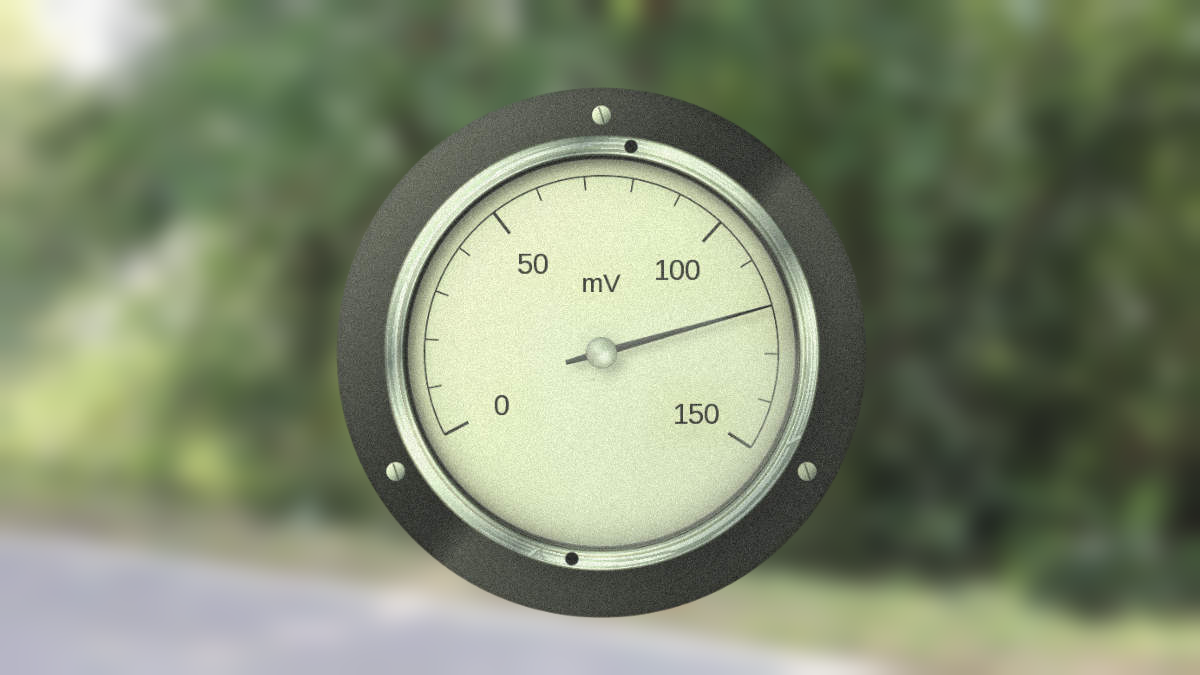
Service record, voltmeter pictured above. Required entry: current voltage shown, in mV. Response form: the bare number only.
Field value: 120
